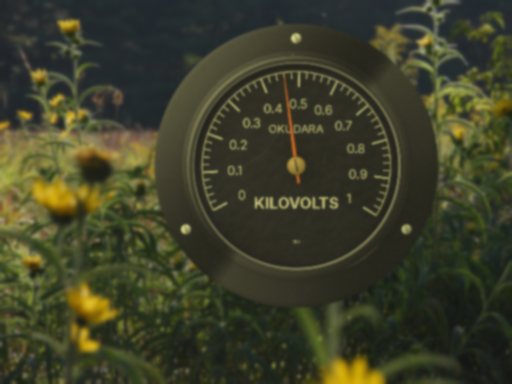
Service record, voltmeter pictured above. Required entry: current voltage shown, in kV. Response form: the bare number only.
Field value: 0.46
